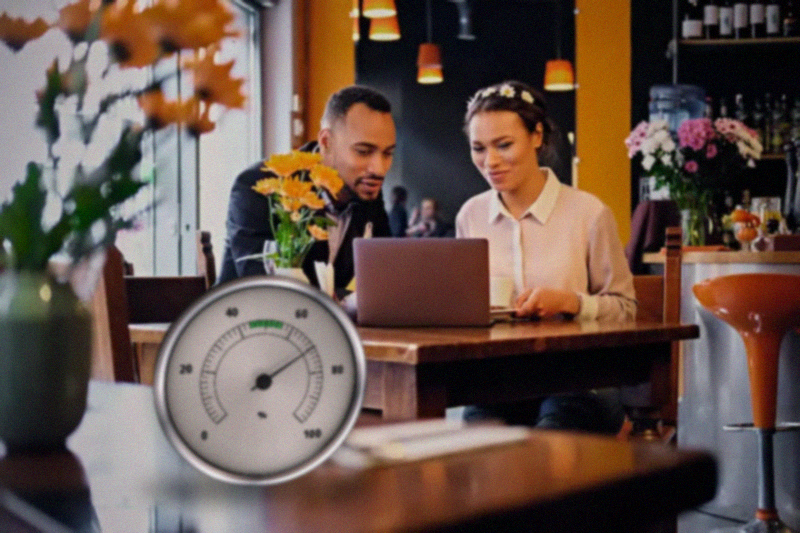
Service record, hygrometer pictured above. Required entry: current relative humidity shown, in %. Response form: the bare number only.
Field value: 70
